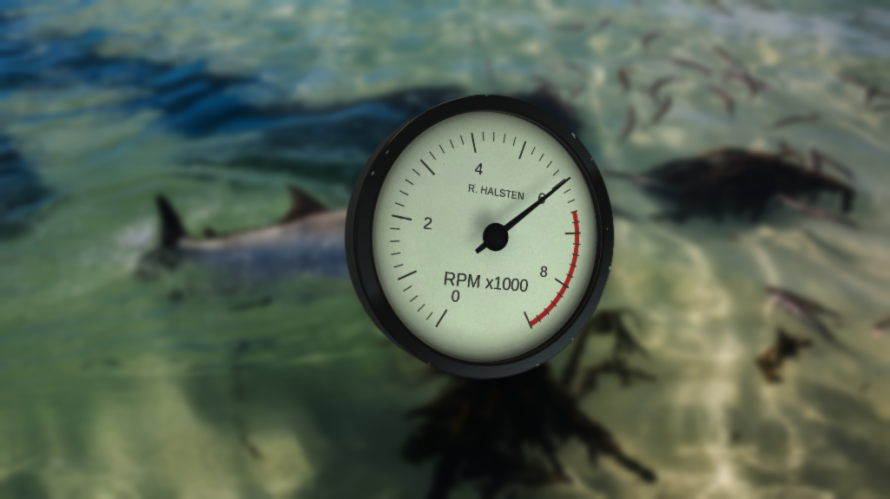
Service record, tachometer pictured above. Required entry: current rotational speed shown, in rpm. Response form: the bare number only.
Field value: 6000
